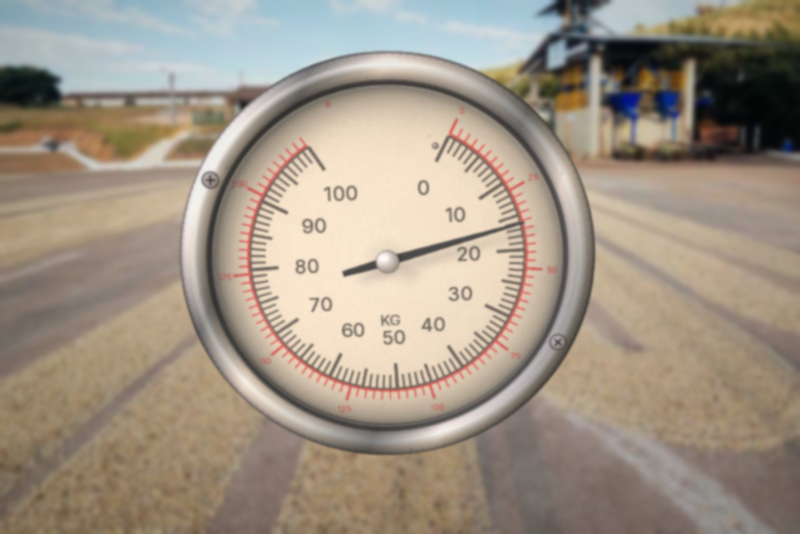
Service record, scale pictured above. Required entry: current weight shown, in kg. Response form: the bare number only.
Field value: 16
